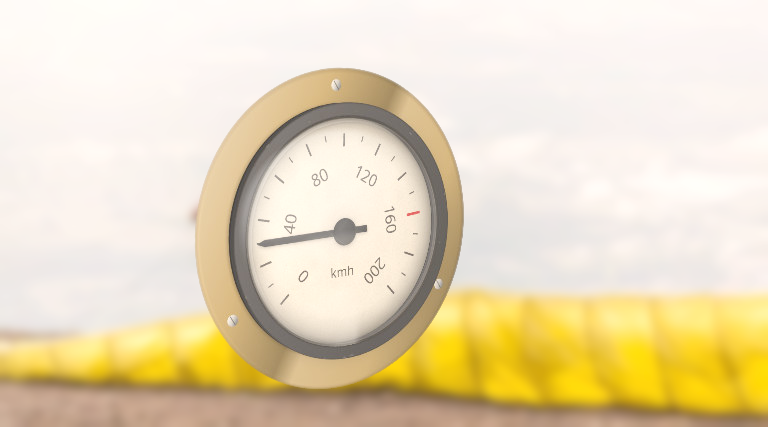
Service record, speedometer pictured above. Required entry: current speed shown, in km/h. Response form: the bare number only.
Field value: 30
